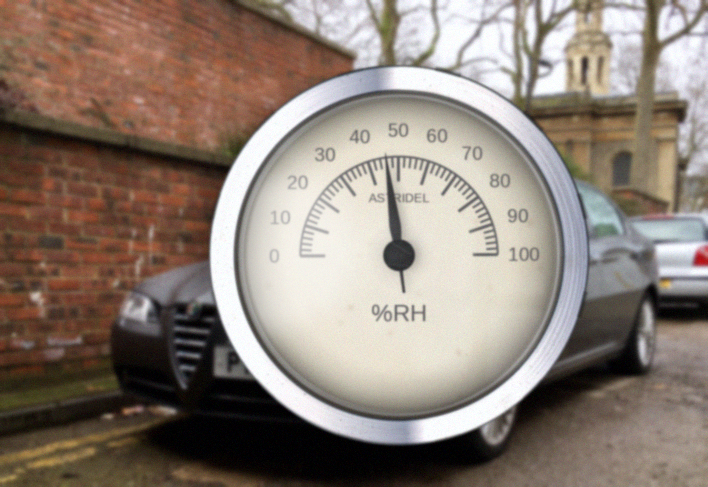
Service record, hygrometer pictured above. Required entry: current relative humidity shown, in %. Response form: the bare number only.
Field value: 46
